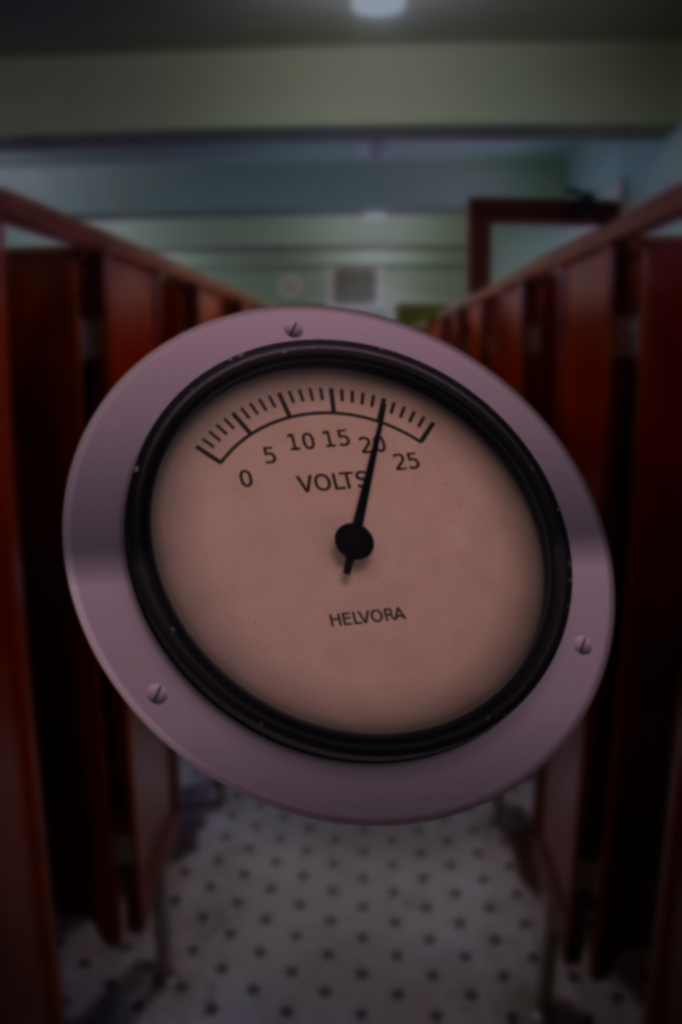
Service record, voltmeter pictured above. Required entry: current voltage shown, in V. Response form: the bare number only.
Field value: 20
